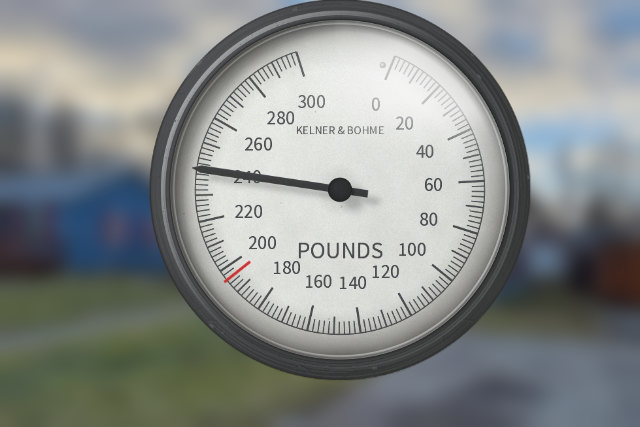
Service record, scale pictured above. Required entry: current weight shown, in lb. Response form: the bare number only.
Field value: 240
